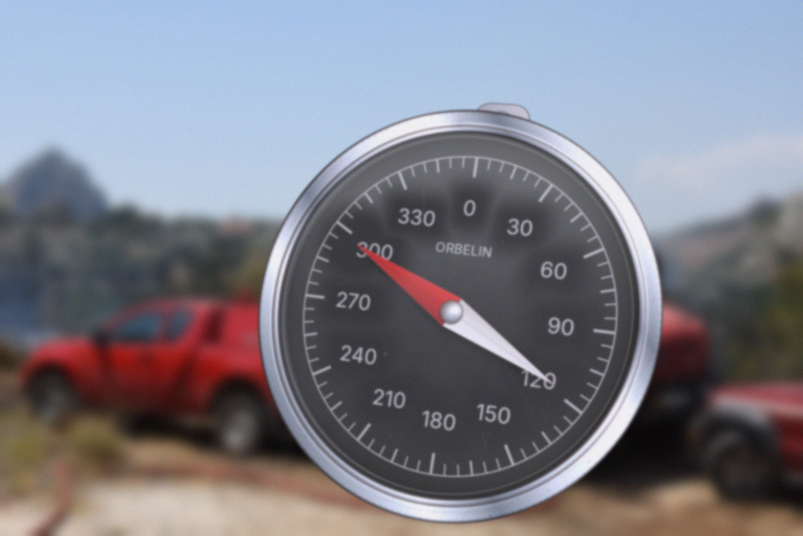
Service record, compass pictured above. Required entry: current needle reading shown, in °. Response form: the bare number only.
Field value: 297.5
